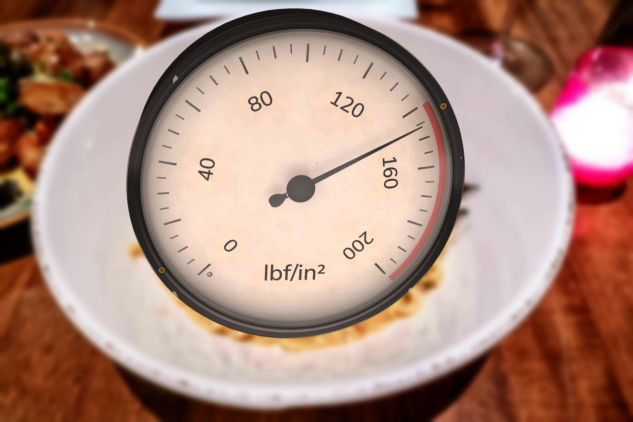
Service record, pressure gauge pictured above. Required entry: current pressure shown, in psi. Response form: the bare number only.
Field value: 145
